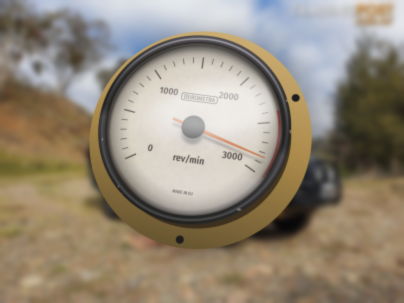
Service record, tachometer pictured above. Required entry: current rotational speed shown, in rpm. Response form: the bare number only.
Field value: 2850
